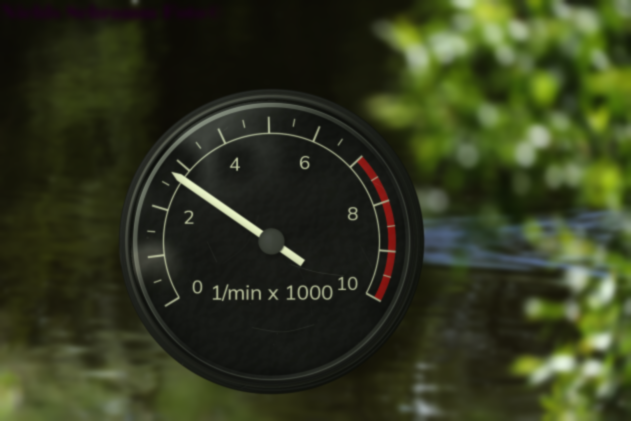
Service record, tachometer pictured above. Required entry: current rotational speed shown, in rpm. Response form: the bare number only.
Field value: 2750
